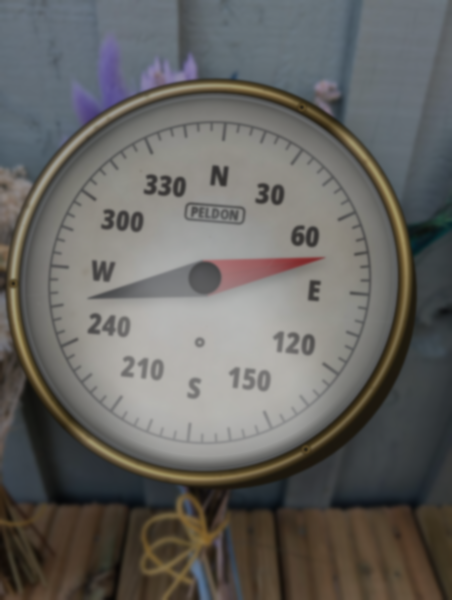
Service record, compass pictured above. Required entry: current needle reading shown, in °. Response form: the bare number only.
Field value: 75
